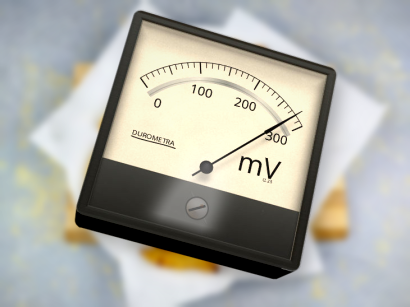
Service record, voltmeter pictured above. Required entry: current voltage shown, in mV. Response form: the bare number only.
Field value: 280
